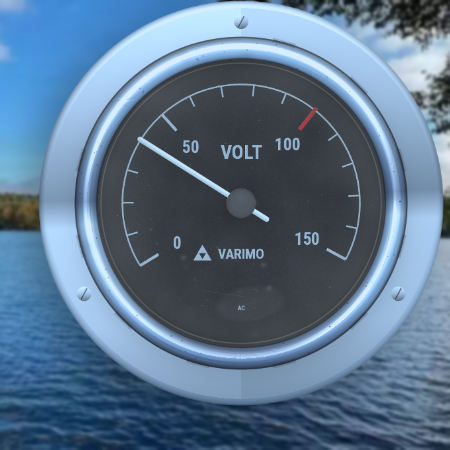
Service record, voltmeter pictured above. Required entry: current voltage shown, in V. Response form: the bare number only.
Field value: 40
